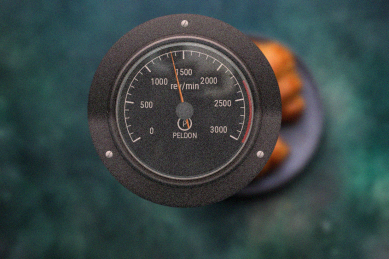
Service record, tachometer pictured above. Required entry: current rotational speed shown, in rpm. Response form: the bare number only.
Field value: 1350
